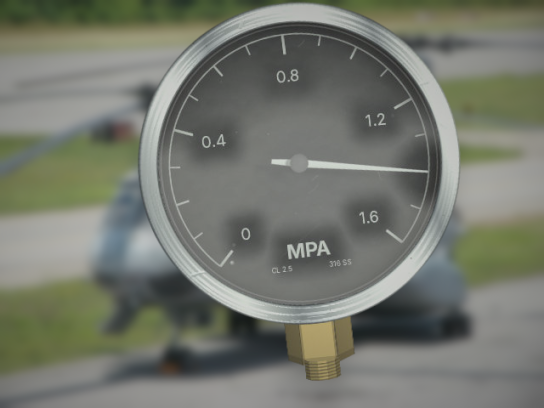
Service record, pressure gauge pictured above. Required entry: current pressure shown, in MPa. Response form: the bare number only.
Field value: 1.4
